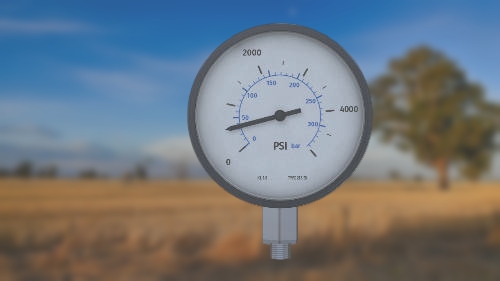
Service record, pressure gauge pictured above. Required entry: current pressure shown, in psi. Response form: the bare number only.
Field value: 500
